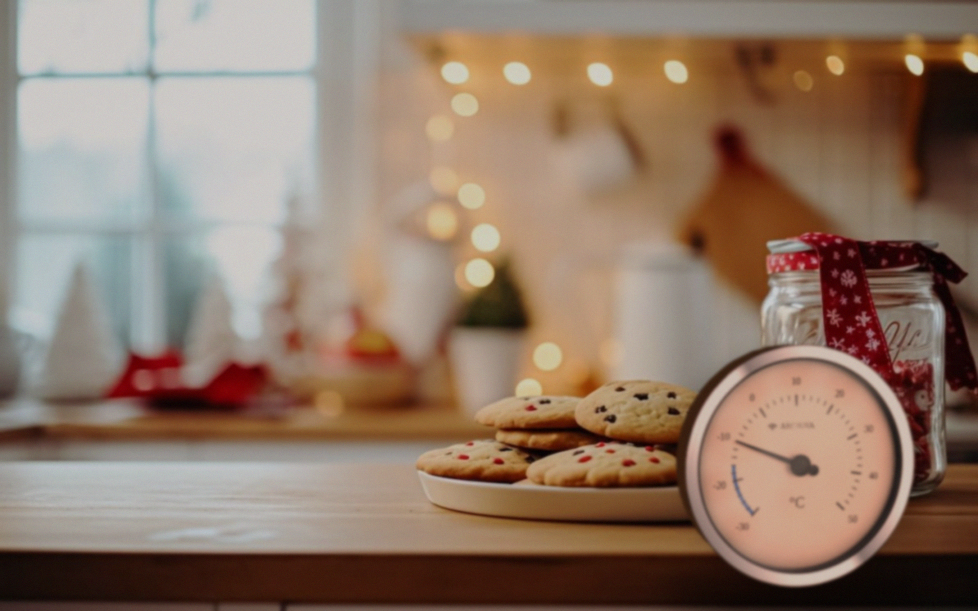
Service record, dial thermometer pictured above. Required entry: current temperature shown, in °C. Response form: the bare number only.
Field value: -10
